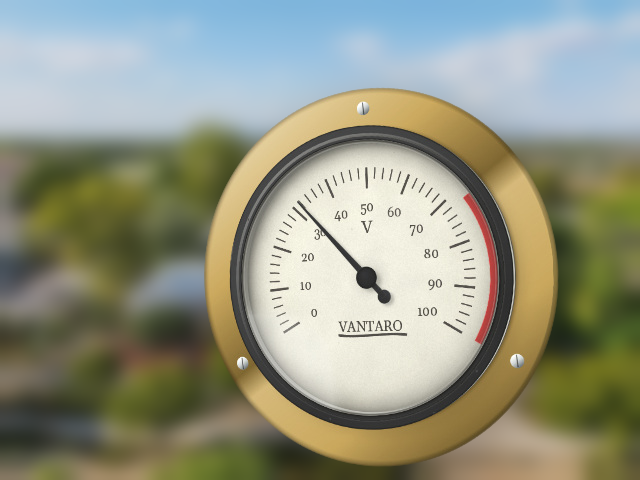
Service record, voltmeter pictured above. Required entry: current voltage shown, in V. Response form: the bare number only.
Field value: 32
